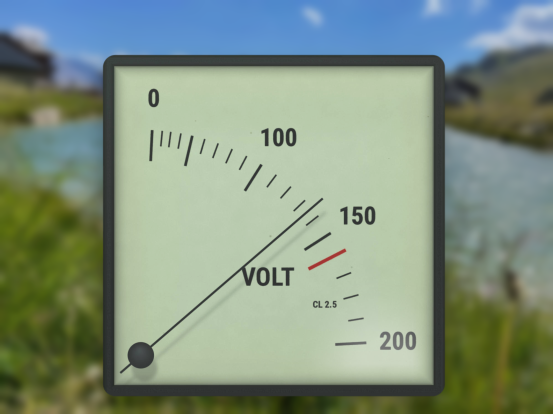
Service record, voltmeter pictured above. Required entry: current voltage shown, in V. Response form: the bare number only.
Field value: 135
